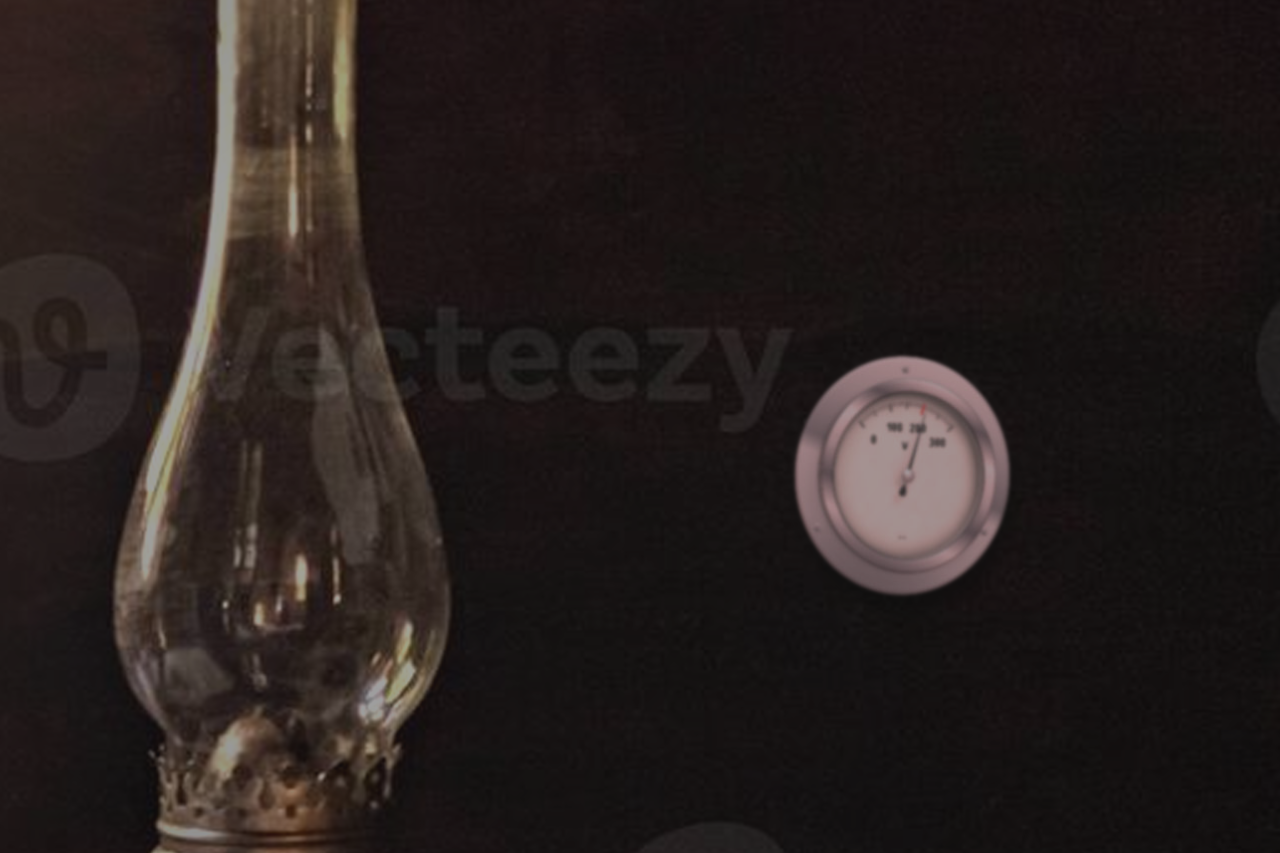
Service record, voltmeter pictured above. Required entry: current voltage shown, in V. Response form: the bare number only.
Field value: 200
